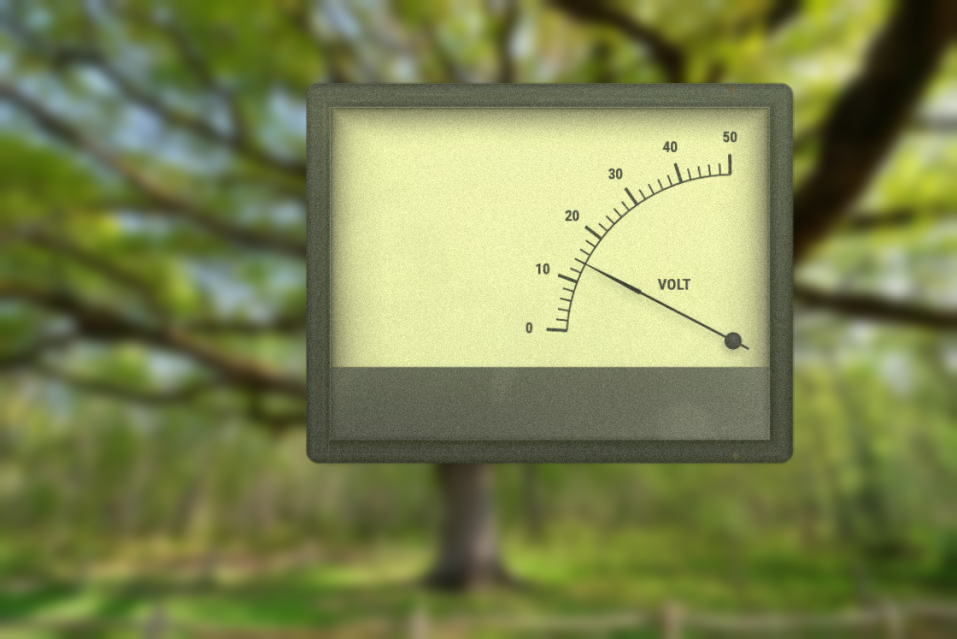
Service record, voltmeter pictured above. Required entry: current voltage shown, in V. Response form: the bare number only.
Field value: 14
